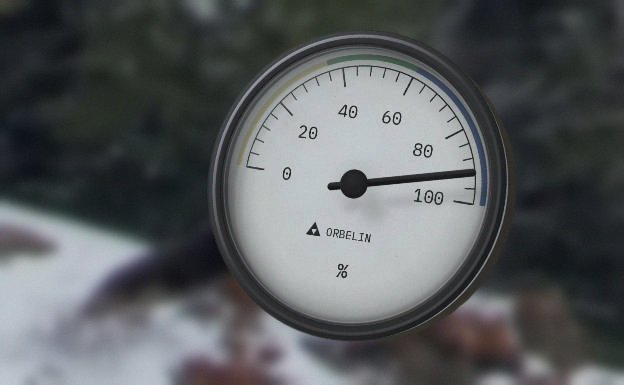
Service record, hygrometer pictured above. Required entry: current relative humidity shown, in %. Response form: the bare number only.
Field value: 92
